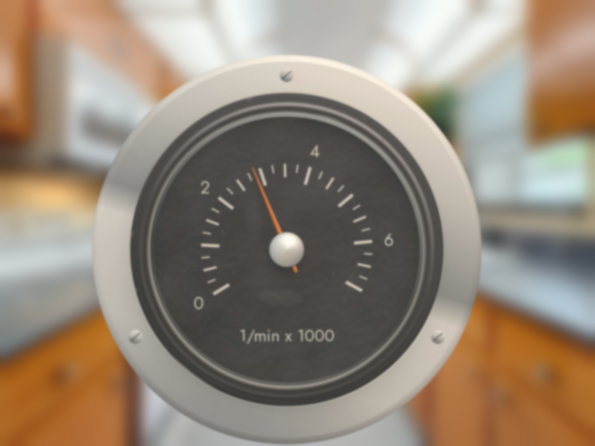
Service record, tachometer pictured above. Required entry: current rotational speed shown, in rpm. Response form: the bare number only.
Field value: 2875
